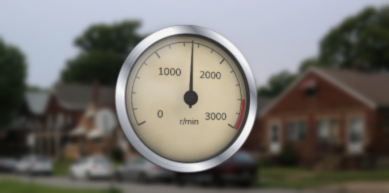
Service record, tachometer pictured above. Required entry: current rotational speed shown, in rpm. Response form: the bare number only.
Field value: 1500
